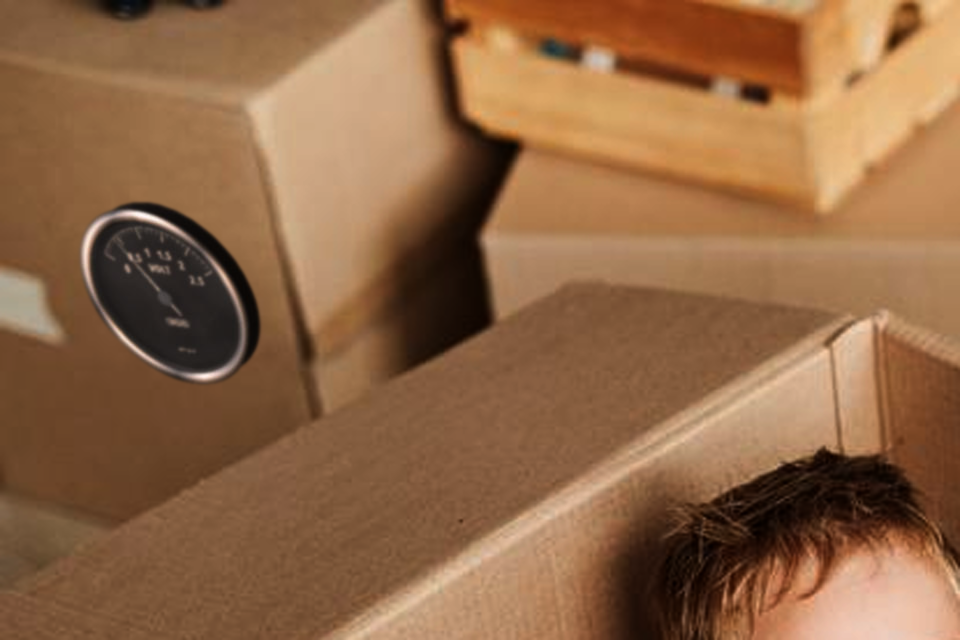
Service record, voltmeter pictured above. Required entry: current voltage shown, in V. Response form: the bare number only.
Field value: 0.5
